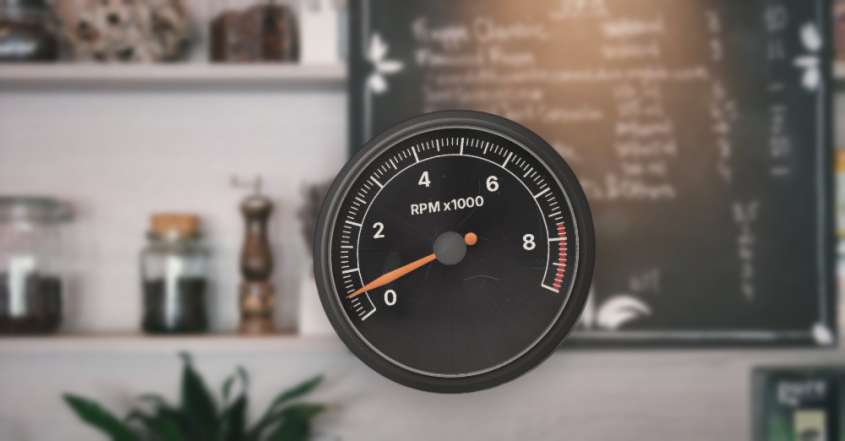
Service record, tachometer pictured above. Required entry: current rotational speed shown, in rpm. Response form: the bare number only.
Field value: 500
